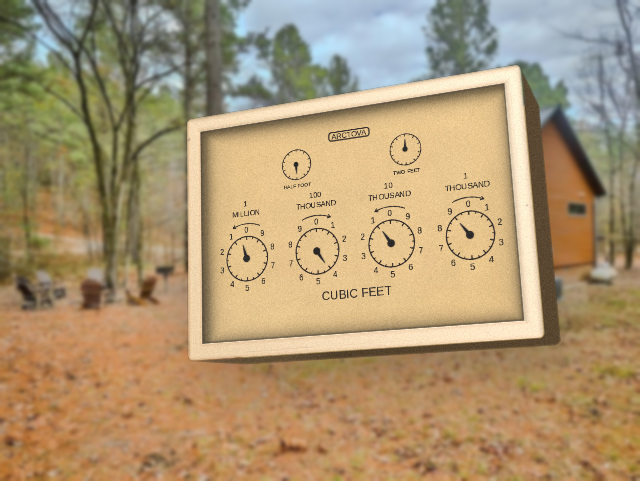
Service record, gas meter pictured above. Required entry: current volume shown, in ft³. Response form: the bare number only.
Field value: 40900
